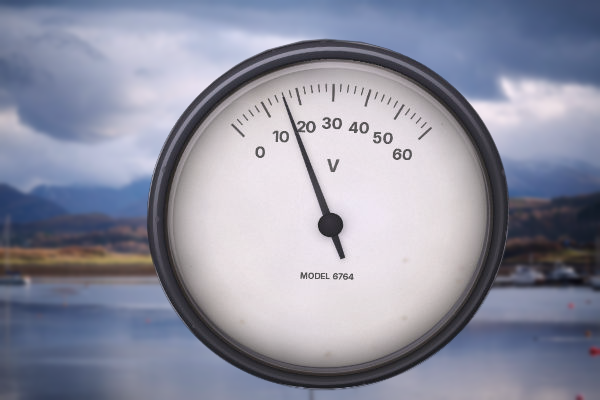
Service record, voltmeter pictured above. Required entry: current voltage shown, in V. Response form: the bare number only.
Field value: 16
